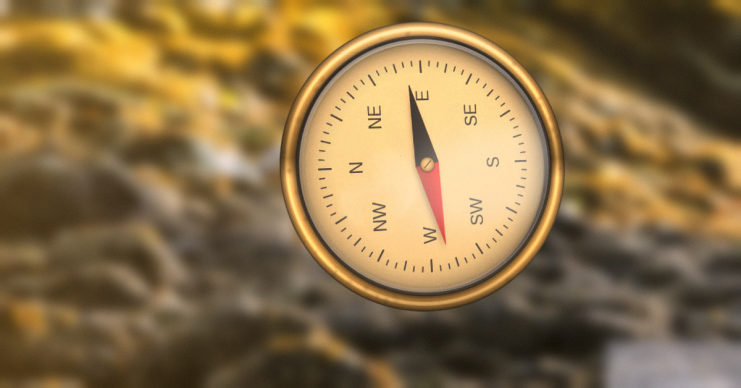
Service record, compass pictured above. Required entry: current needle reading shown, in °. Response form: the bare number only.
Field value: 260
